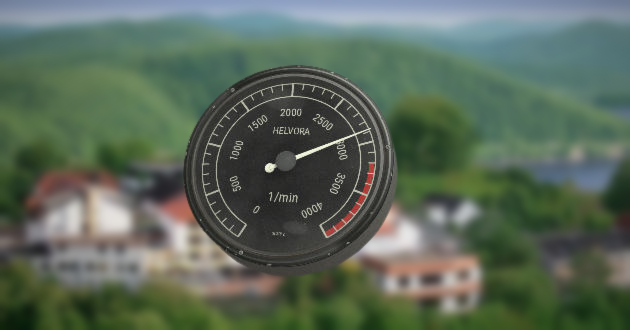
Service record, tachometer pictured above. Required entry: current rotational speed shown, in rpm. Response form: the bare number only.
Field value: 2900
